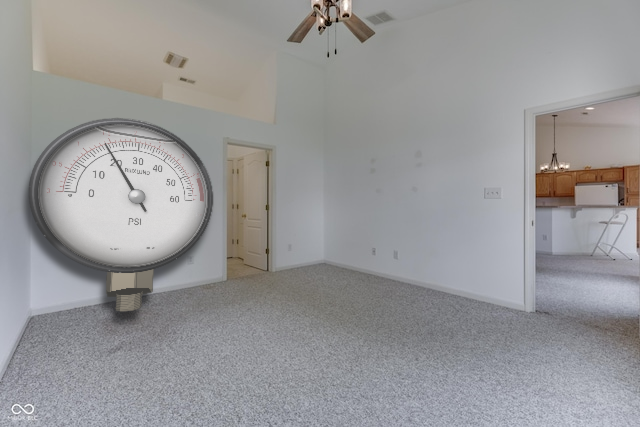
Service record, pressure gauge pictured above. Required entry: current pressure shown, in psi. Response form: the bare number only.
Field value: 20
